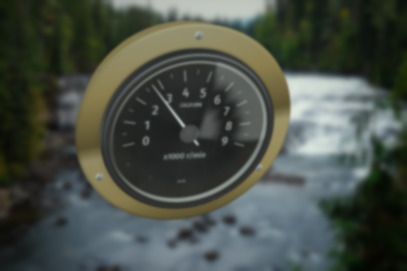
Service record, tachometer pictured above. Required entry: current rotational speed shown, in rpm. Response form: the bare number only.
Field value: 2750
